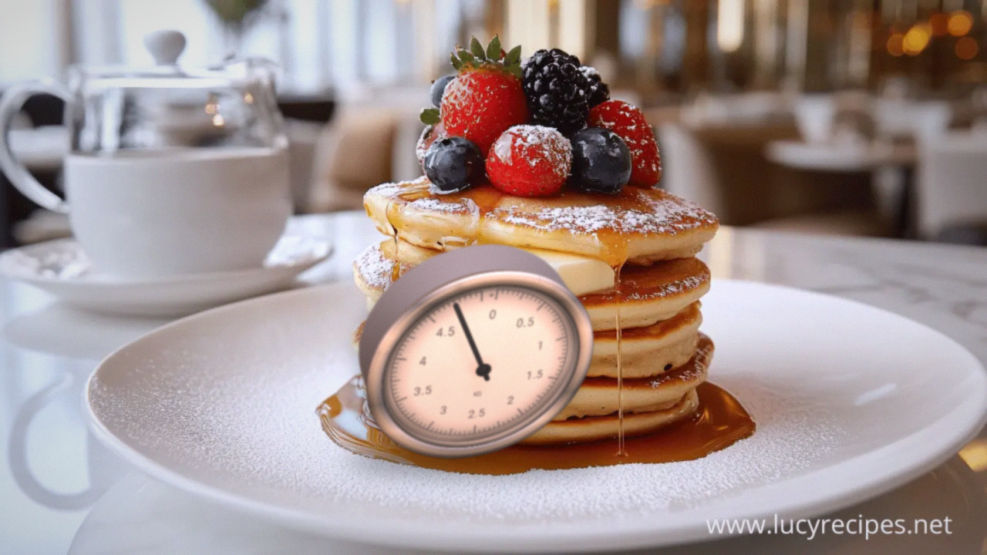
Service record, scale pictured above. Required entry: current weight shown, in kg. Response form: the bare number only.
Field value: 4.75
